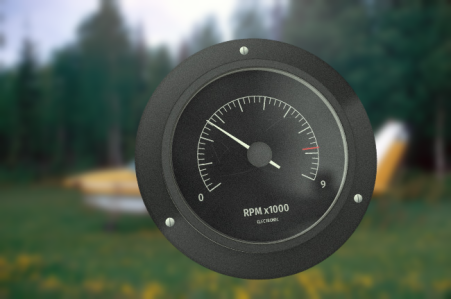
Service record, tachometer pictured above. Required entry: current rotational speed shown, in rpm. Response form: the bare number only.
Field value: 2600
